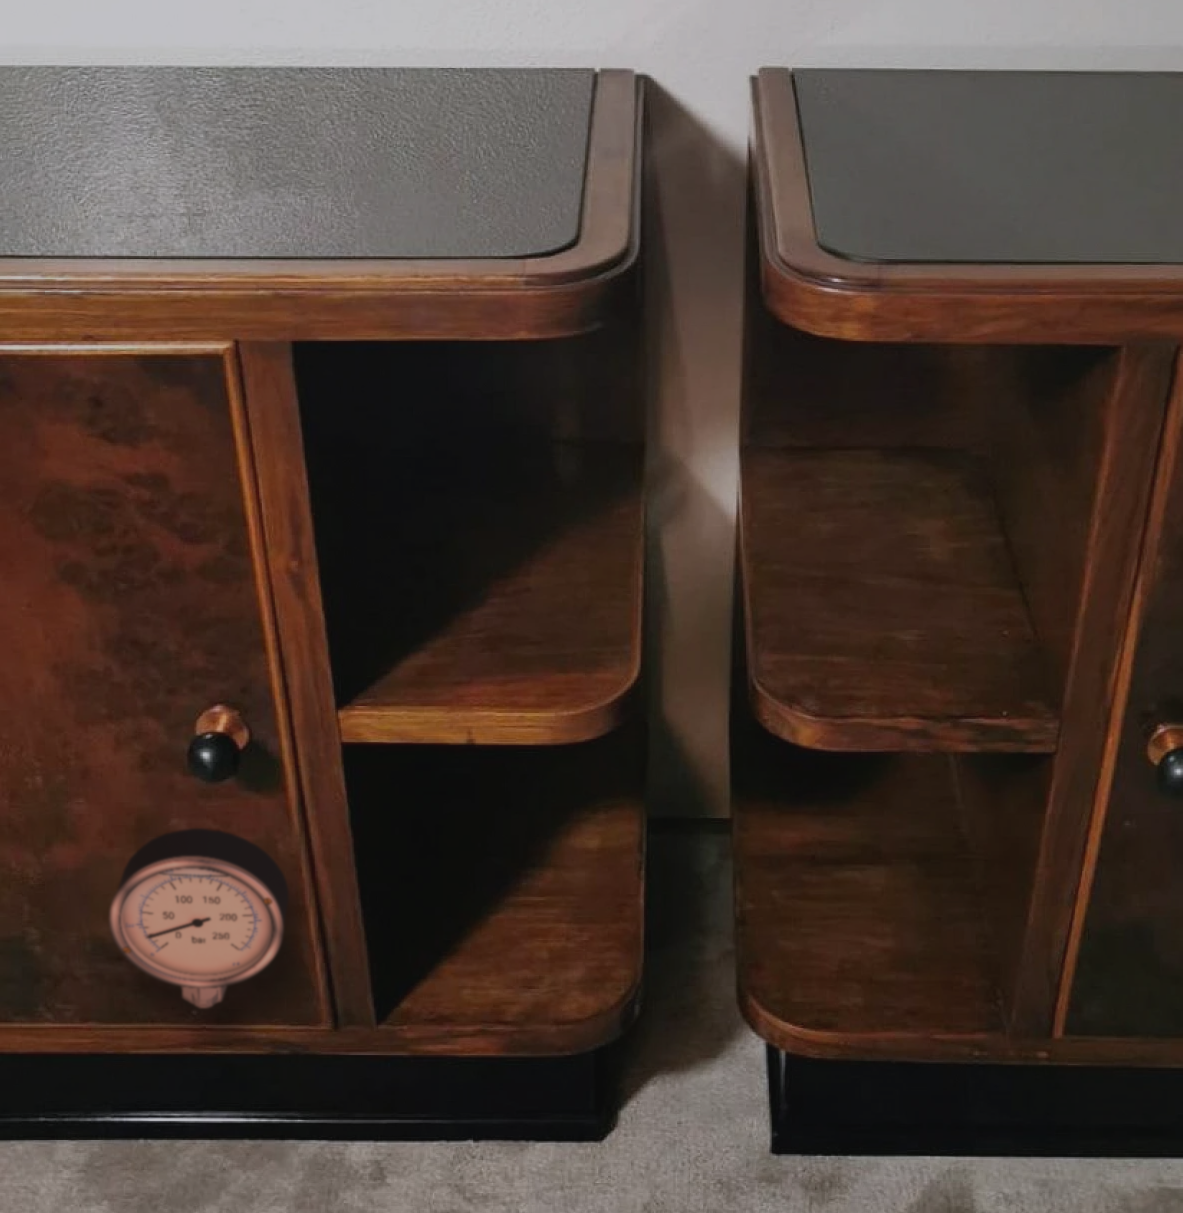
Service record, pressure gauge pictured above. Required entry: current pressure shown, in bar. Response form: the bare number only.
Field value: 20
